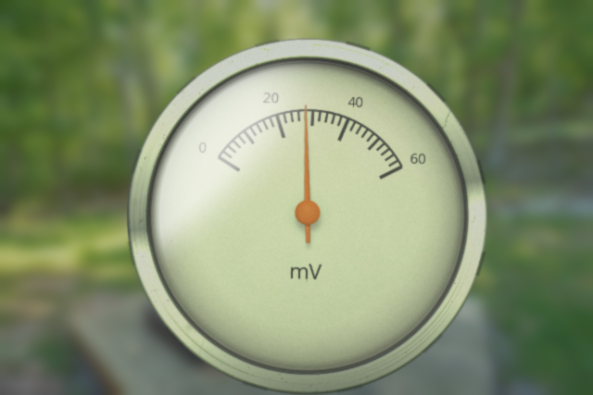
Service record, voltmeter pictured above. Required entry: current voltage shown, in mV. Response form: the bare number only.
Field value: 28
